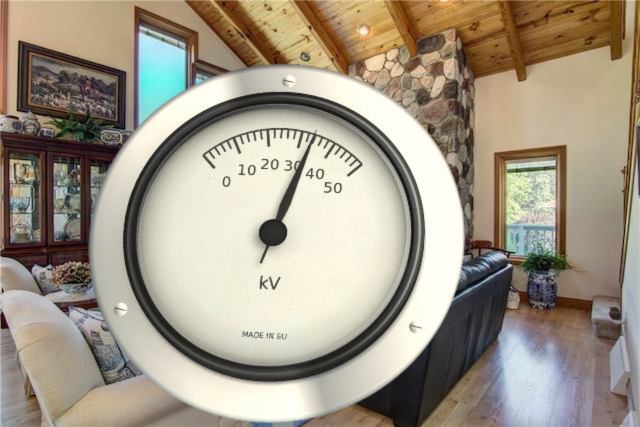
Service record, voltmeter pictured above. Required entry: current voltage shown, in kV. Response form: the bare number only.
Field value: 34
